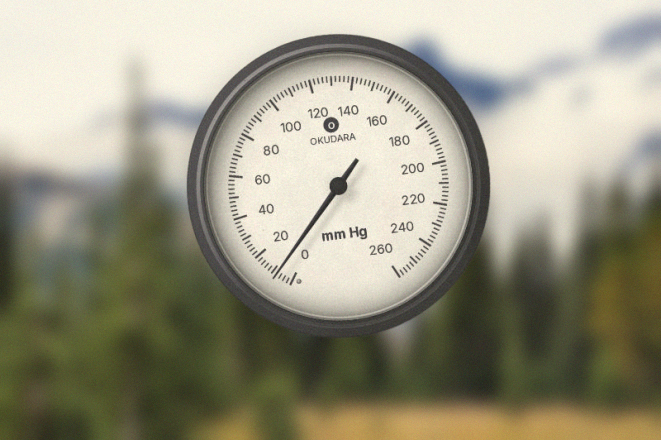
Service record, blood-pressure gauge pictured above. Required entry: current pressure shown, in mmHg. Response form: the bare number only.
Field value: 8
